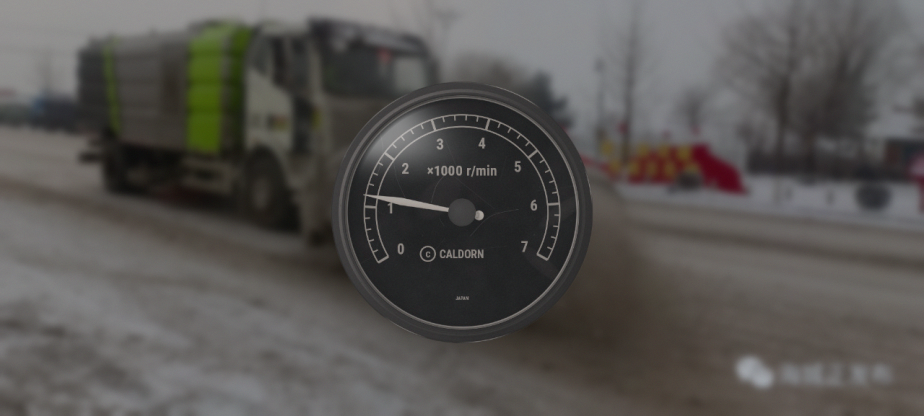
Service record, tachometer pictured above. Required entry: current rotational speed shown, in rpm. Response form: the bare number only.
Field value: 1200
